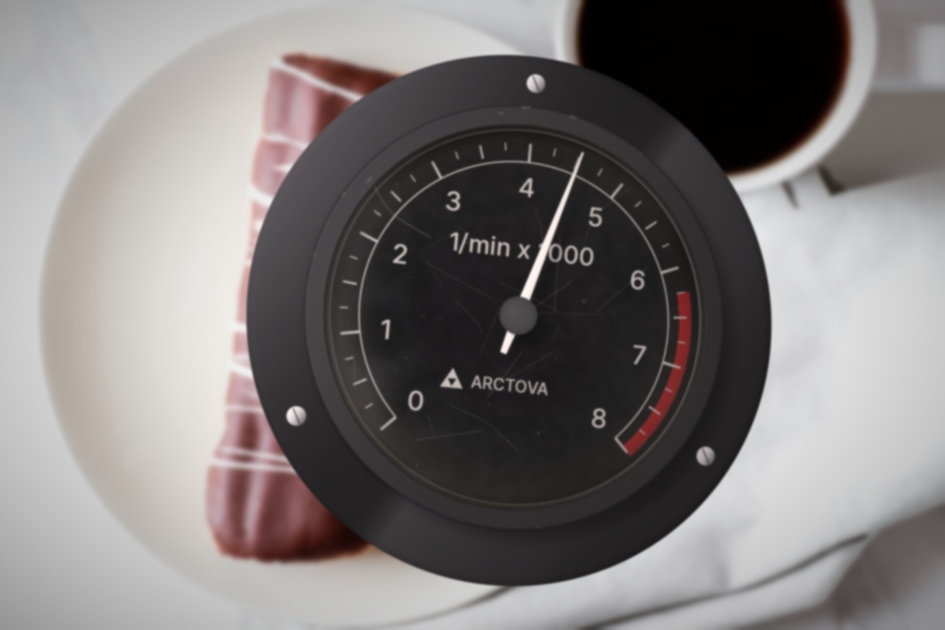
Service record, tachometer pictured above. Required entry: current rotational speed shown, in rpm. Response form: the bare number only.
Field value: 4500
